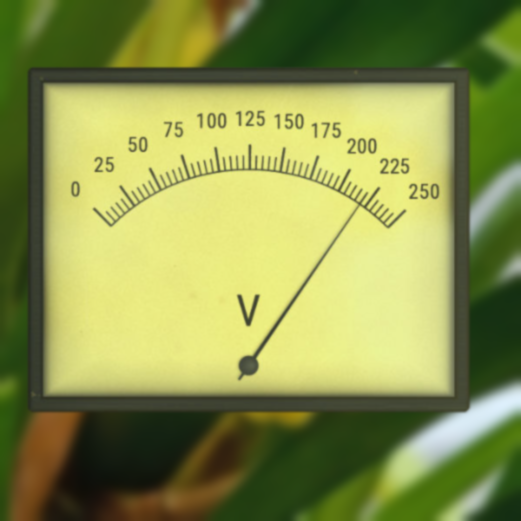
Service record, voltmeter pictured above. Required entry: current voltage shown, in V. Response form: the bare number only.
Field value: 220
